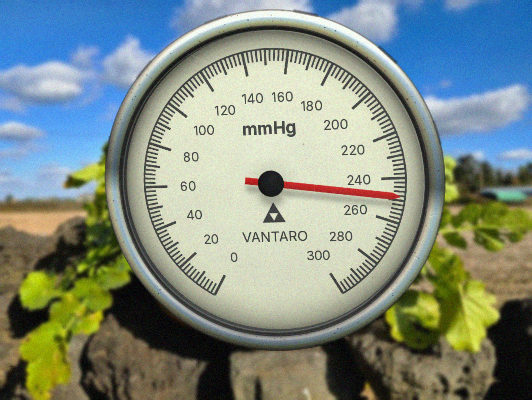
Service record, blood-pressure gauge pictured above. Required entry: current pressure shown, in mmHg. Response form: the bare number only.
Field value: 248
